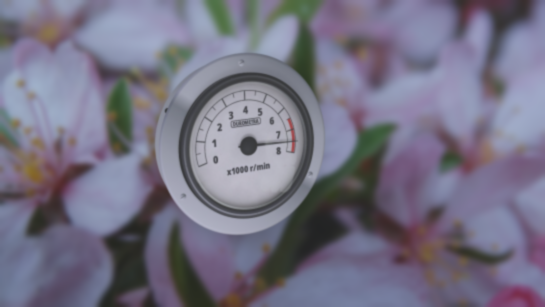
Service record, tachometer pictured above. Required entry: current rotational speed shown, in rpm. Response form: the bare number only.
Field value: 7500
